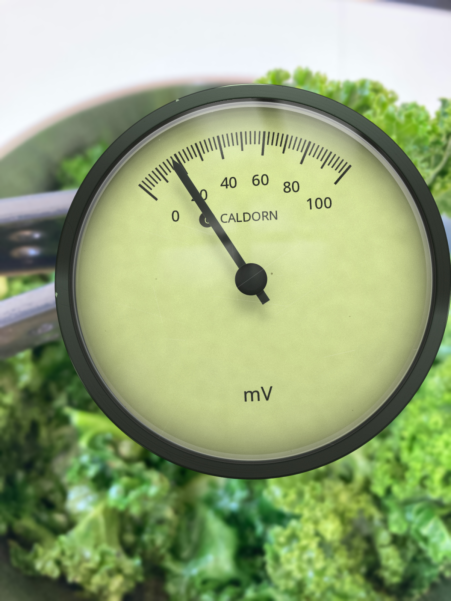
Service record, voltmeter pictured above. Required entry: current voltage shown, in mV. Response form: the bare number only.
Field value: 18
